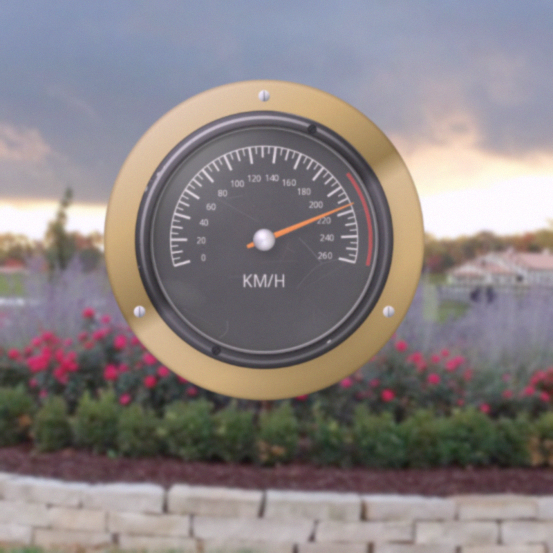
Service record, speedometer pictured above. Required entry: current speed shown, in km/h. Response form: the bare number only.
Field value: 215
